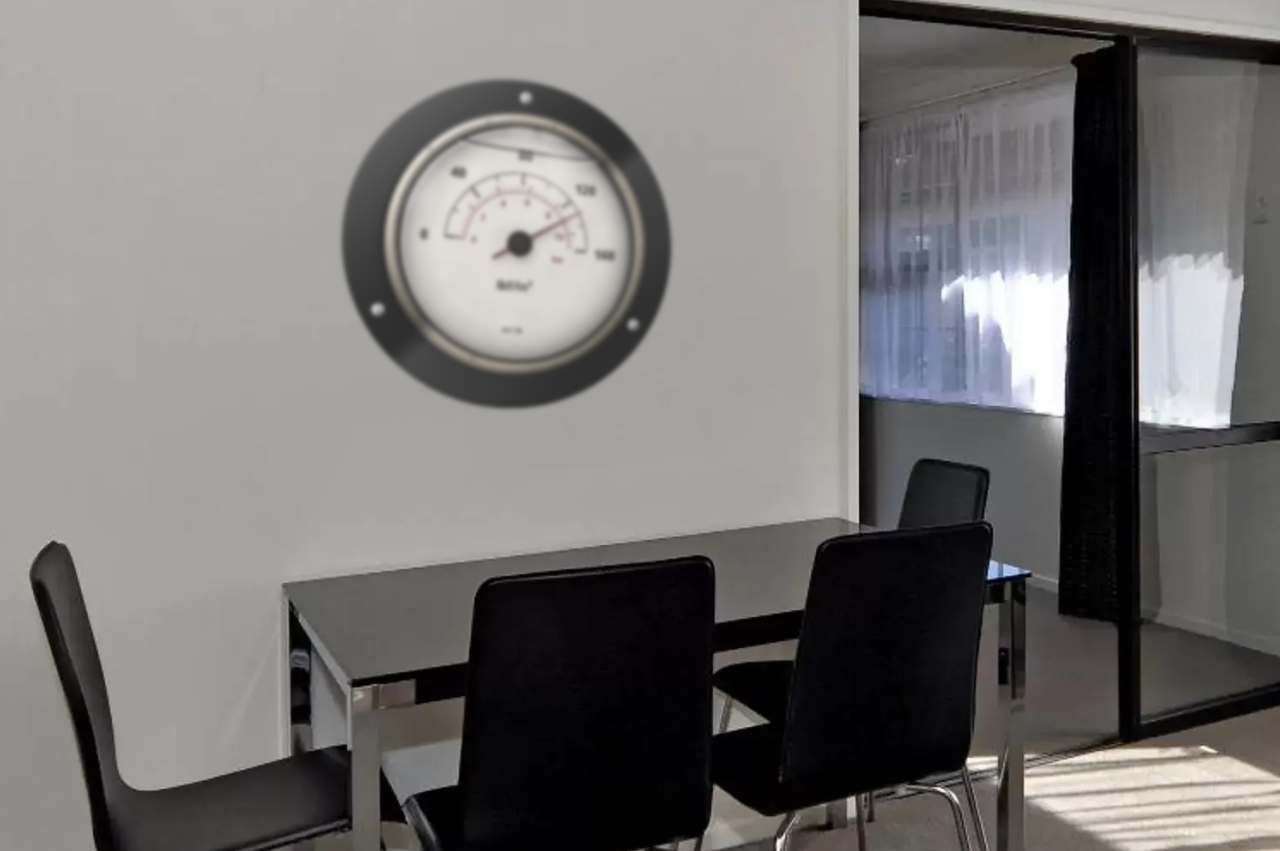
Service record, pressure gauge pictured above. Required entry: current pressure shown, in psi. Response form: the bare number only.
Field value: 130
